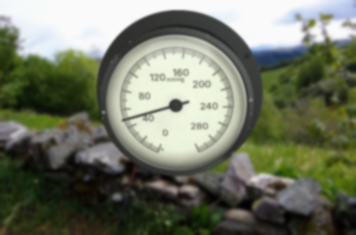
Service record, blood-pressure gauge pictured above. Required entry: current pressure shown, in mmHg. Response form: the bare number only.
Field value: 50
